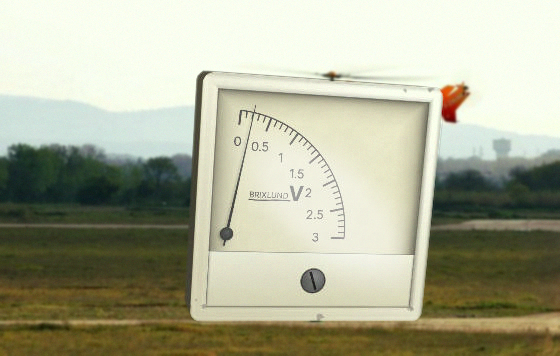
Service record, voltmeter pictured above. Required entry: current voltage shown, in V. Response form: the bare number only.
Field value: 0.2
